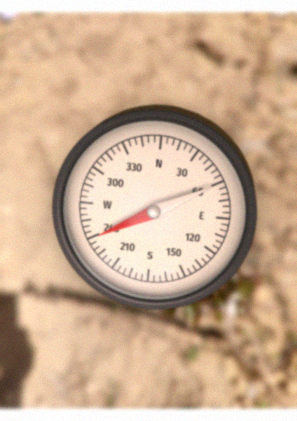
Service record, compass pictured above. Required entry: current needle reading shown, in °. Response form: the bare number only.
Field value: 240
